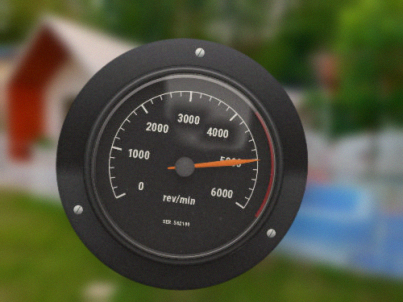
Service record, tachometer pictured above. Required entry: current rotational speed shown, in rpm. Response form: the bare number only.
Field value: 5000
